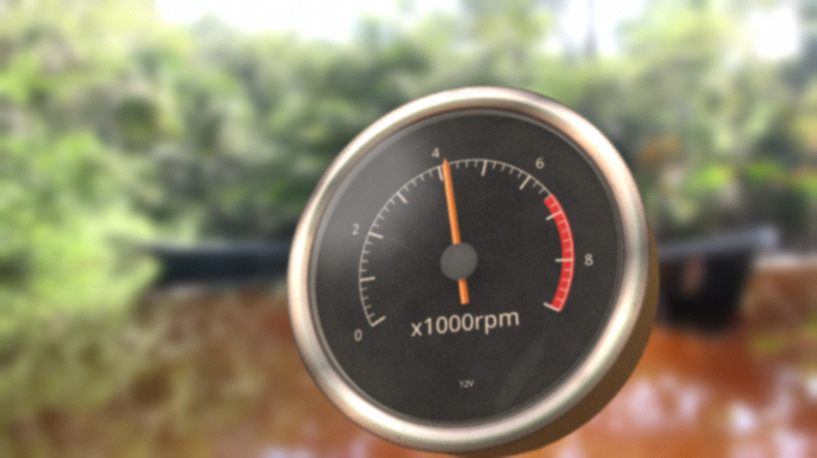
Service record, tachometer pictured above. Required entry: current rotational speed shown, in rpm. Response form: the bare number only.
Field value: 4200
